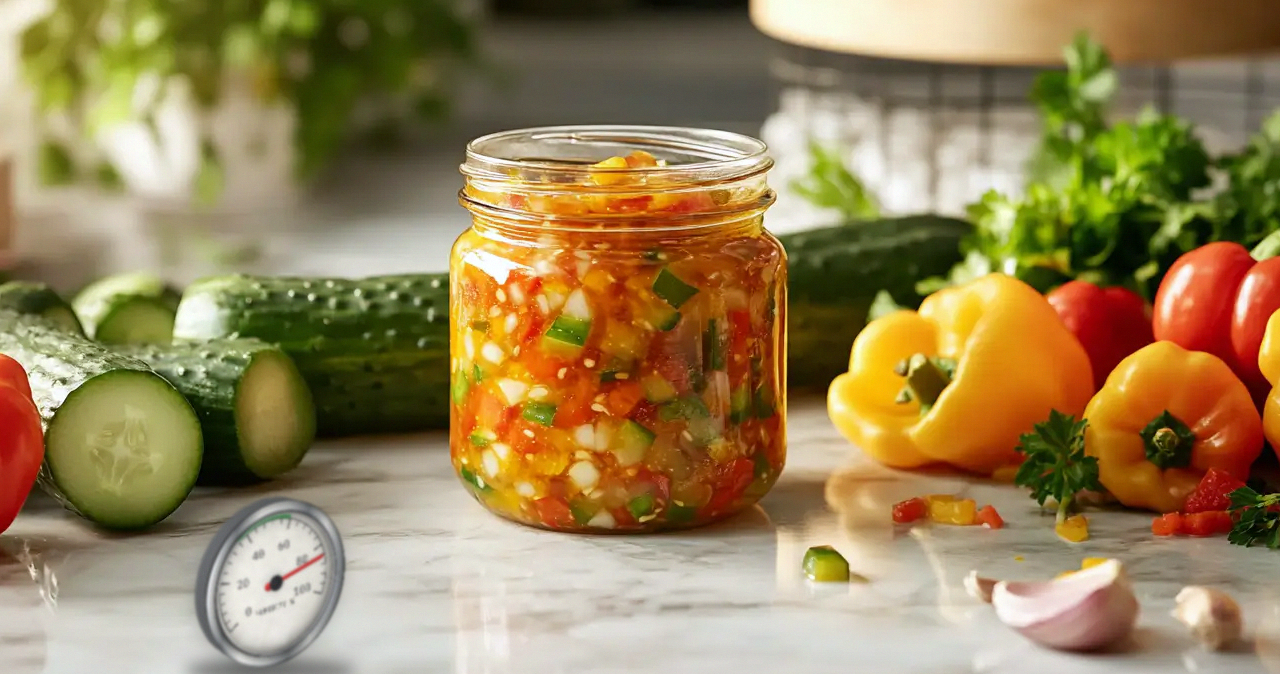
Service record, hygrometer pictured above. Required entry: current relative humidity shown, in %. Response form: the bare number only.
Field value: 84
